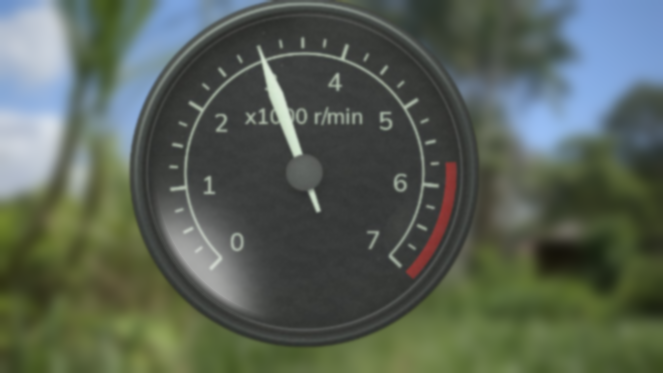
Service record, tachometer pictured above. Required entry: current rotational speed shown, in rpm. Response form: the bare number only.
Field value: 3000
